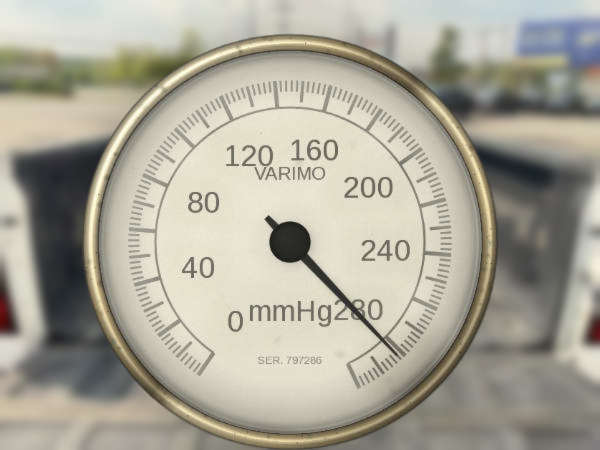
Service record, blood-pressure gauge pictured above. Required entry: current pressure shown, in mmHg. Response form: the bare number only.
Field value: 282
